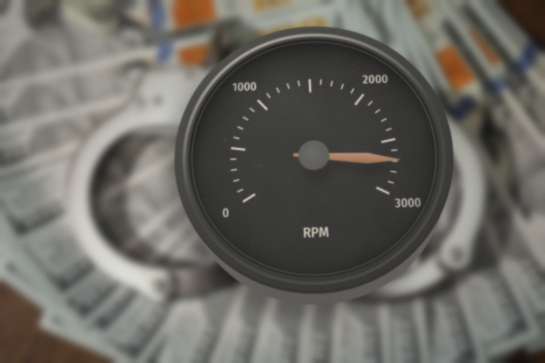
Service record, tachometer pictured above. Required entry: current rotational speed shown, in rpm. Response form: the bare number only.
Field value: 2700
